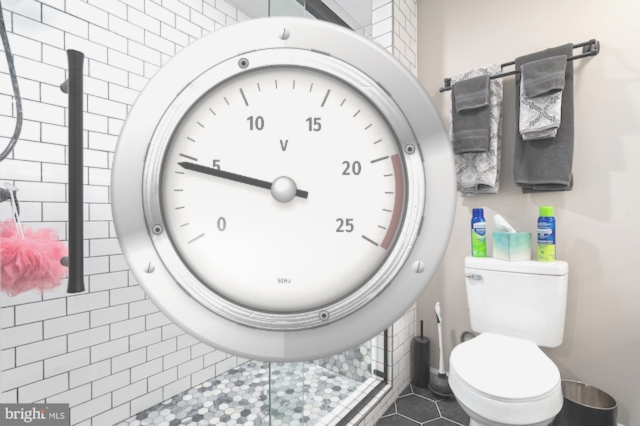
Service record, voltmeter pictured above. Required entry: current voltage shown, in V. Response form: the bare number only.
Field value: 4.5
